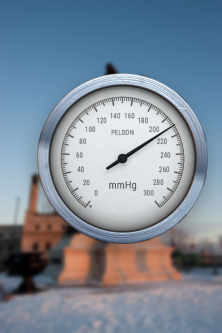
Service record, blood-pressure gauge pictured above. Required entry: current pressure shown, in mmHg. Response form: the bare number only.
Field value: 210
